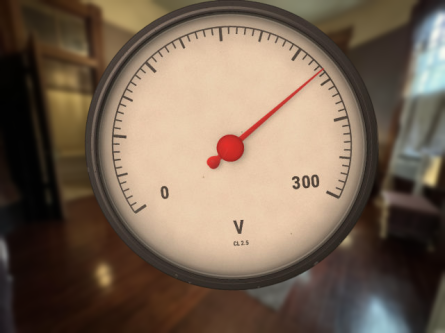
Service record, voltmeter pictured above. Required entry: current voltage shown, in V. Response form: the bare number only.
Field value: 217.5
